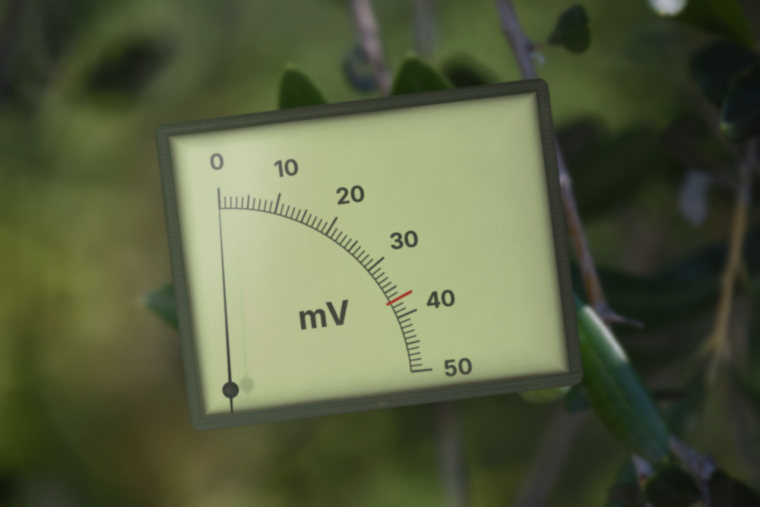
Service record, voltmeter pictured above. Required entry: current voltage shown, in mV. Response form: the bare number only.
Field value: 0
